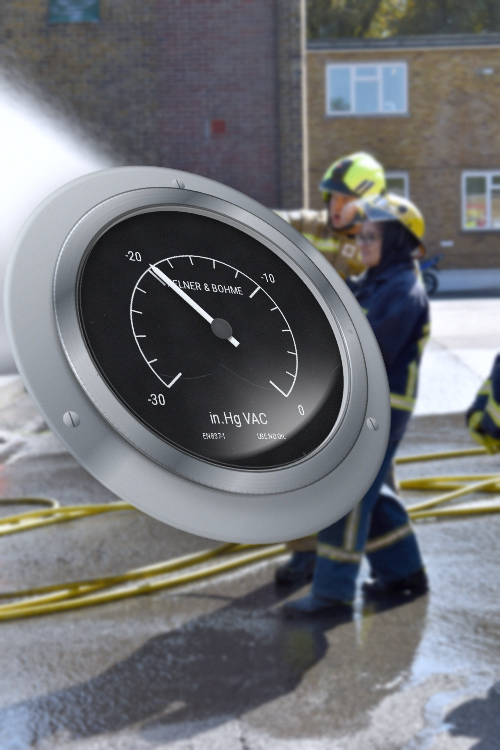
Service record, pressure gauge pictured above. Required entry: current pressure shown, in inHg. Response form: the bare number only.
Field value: -20
